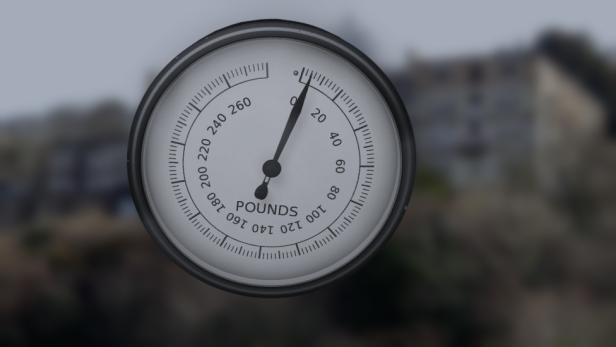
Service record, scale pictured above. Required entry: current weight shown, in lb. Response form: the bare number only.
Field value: 4
